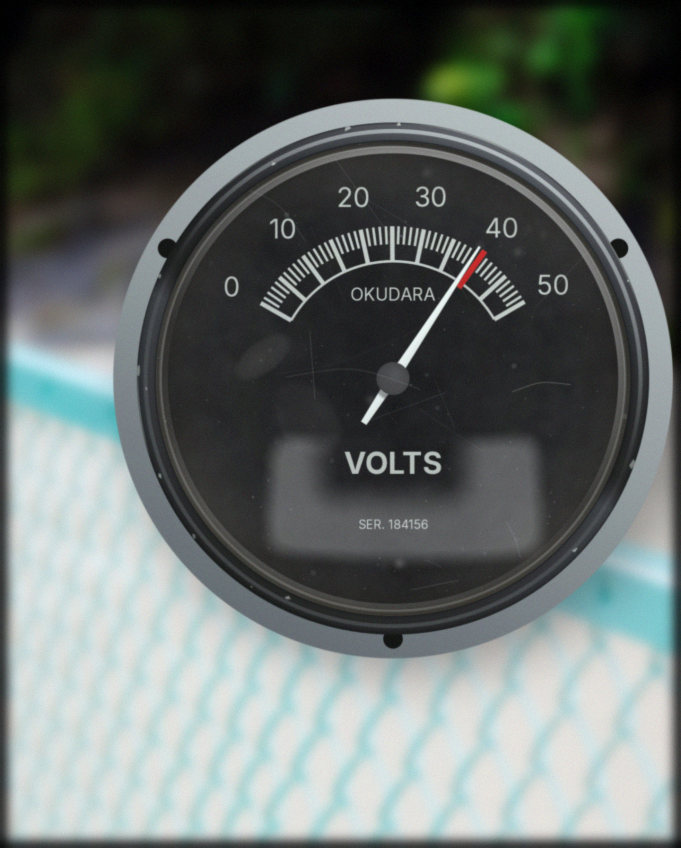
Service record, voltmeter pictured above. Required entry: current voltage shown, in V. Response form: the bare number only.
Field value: 39
